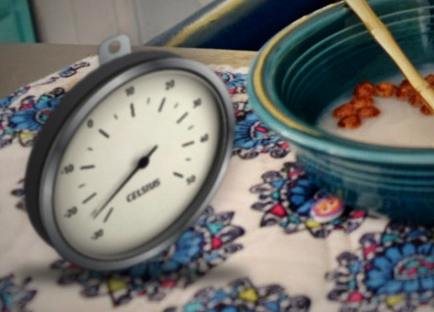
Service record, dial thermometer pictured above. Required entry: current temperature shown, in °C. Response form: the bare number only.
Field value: -25
